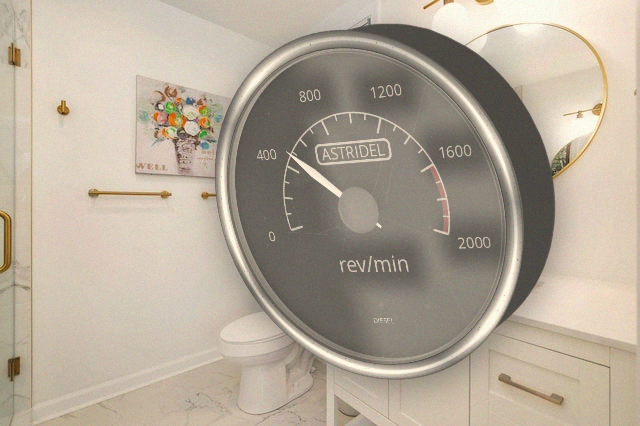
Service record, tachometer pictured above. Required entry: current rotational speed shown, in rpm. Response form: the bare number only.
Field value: 500
